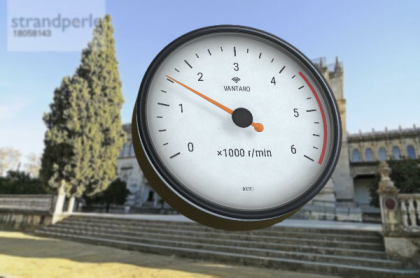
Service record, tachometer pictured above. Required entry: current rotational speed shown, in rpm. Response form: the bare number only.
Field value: 1500
